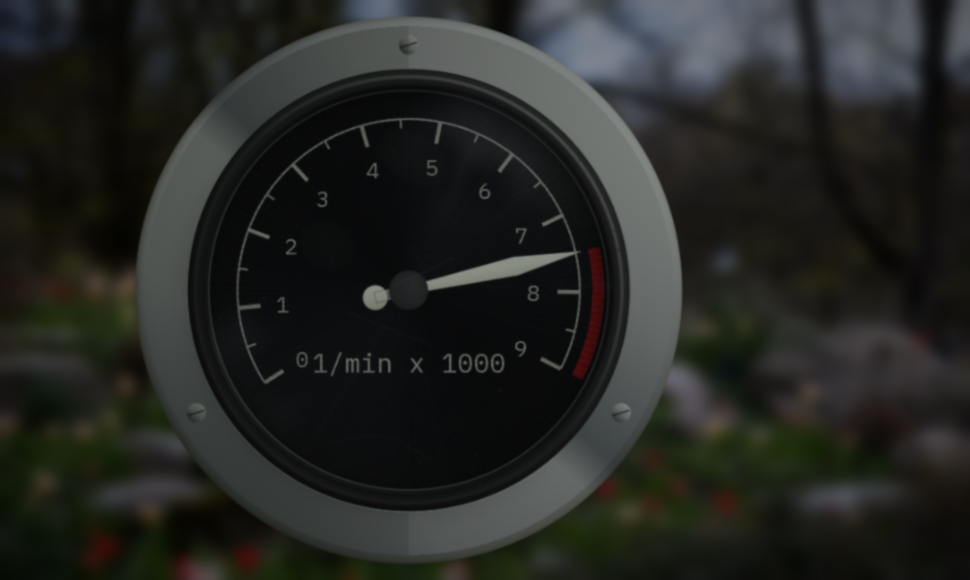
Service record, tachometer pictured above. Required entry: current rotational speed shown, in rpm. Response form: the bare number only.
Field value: 7500
